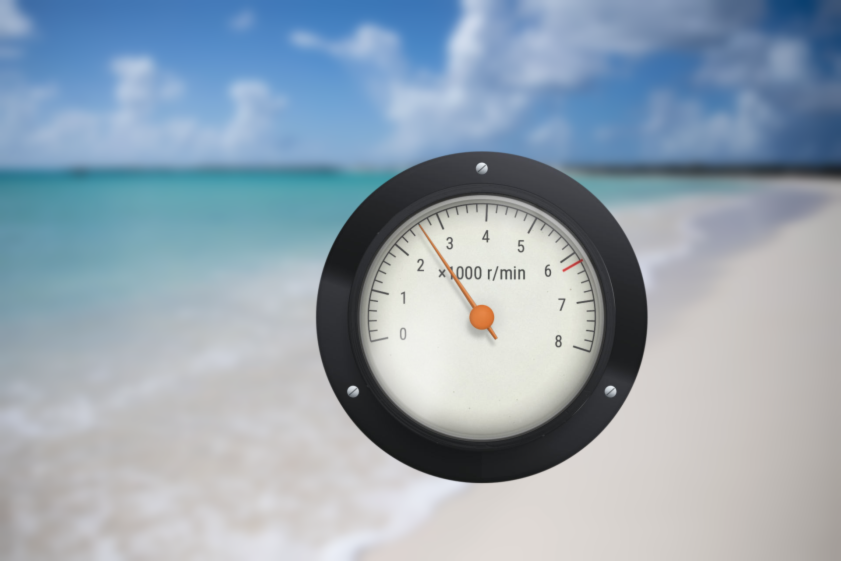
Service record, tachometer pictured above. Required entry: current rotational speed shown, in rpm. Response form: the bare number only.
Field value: 2600
